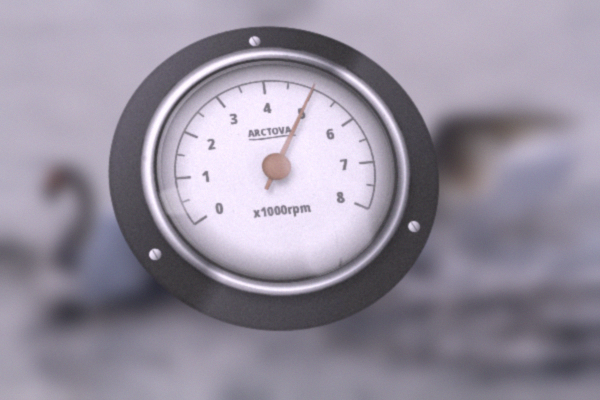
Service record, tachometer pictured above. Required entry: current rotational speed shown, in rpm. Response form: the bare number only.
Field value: 5000
